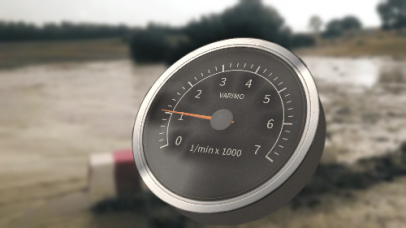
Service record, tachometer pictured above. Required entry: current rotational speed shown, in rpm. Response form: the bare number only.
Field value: 1000
